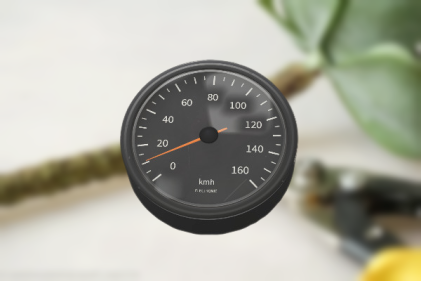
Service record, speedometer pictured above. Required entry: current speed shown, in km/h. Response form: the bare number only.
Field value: 10
